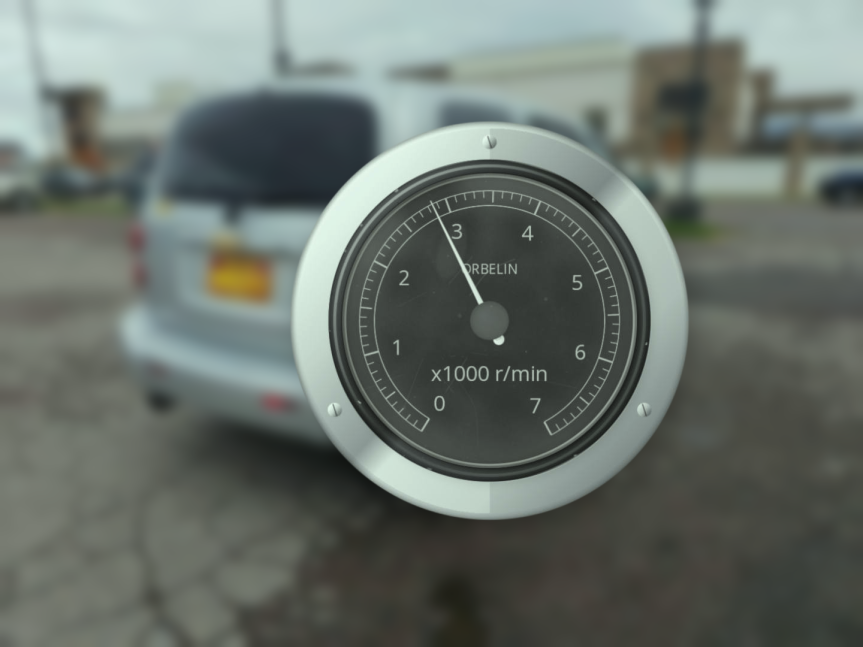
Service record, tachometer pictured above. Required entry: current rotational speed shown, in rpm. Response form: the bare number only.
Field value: 2850
